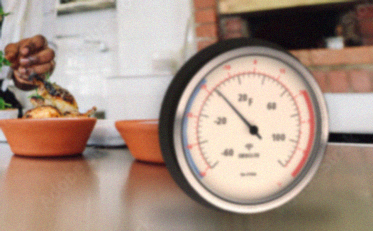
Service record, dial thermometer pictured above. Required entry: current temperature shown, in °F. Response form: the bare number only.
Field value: 0
